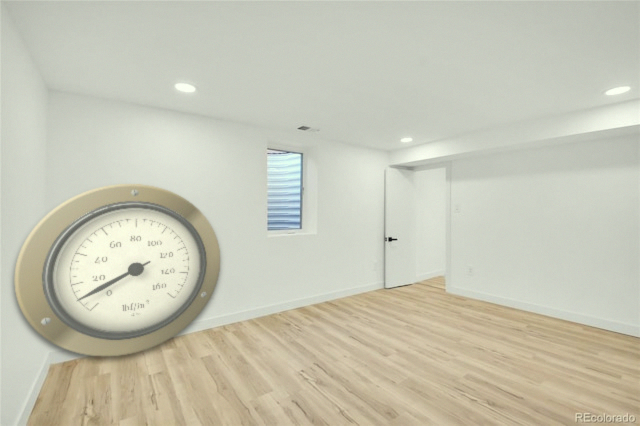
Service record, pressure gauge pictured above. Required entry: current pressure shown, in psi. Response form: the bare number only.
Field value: 10
